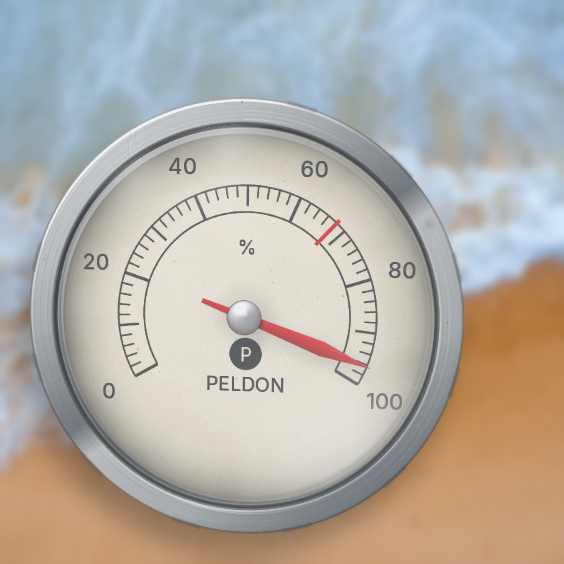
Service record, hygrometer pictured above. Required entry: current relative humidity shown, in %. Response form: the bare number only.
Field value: 96
